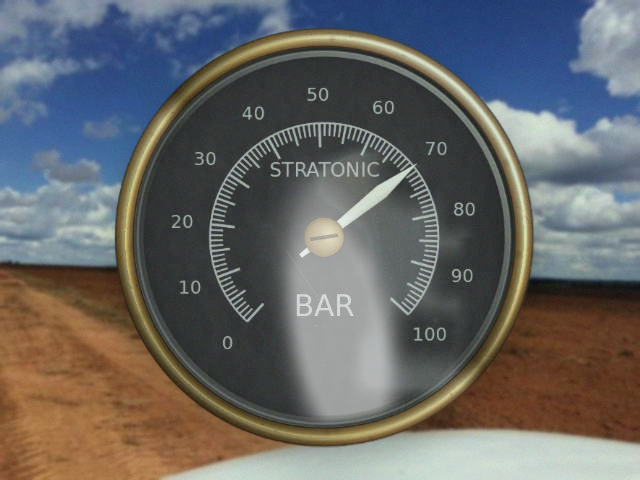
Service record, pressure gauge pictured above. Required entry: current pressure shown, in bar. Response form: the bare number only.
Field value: 70
